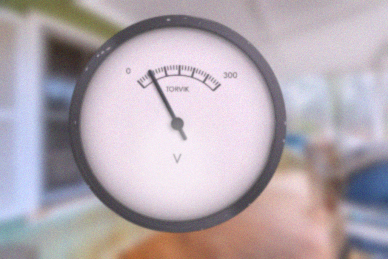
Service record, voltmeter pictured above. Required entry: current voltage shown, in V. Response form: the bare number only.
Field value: 50
